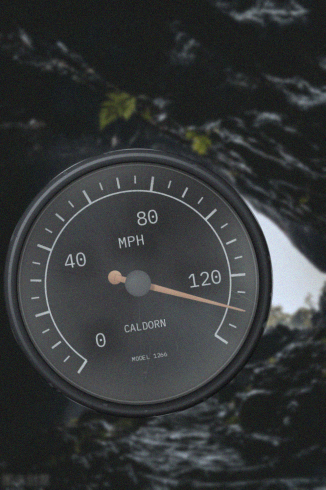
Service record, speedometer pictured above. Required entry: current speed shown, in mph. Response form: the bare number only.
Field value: 130
